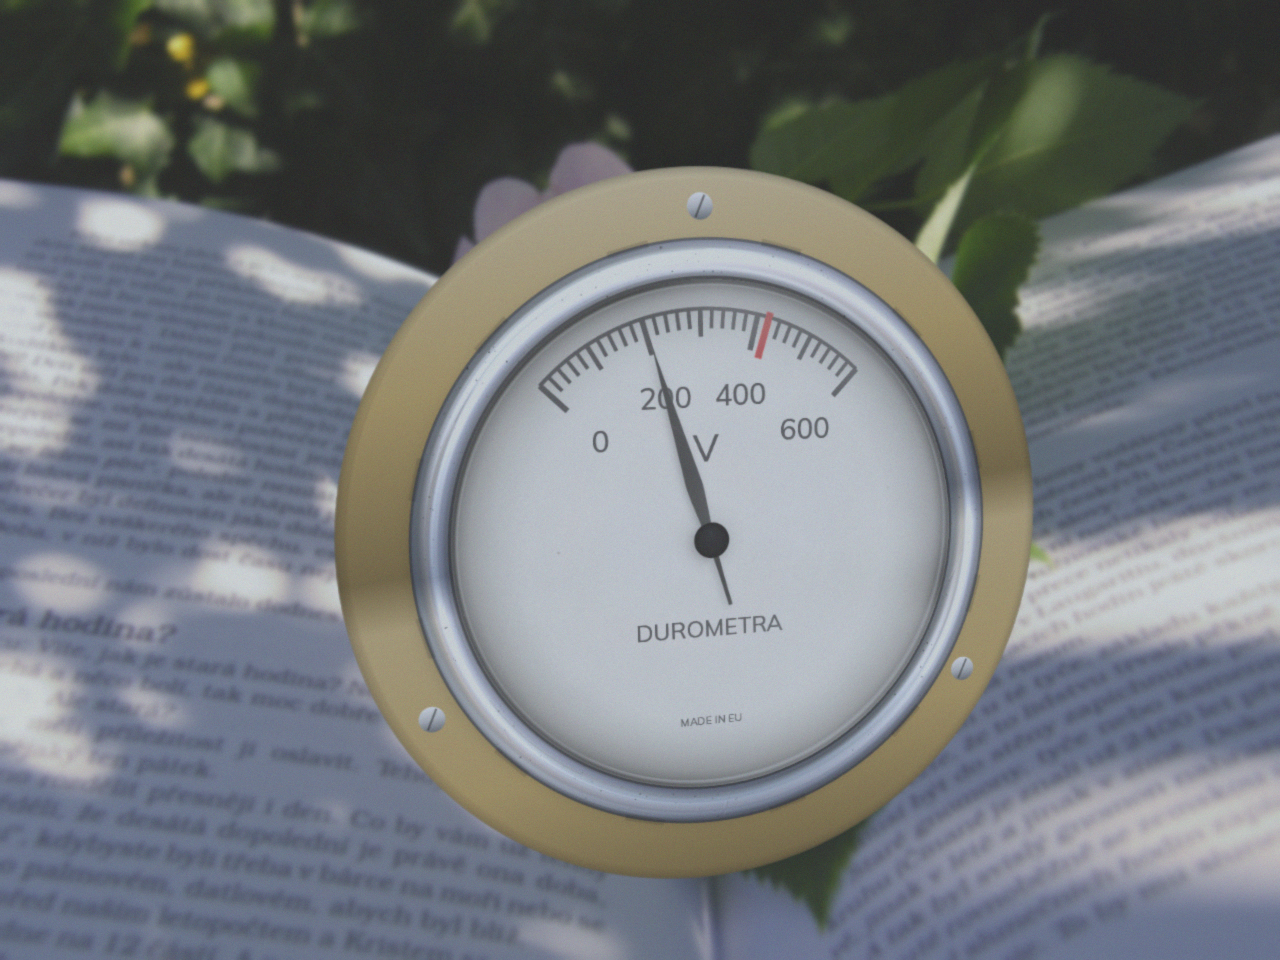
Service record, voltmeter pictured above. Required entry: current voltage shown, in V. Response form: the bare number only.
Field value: 200
